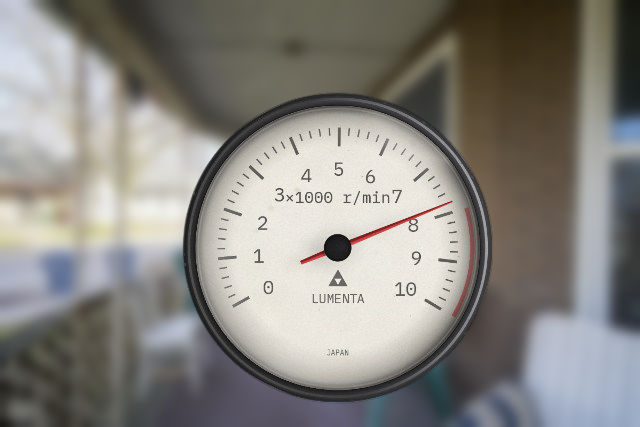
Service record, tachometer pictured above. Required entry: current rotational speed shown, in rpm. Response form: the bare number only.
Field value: 7800
